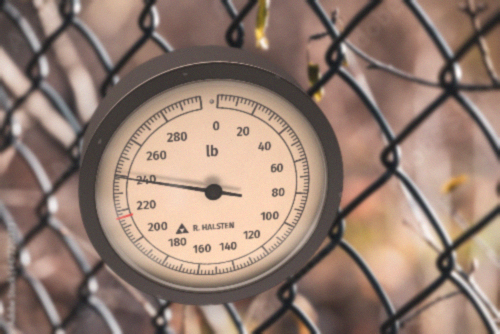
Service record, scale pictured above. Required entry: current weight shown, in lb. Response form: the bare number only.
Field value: 240
